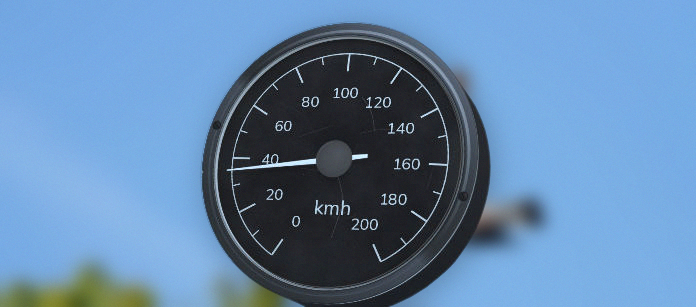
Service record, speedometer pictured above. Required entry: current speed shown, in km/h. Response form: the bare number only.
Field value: 35
